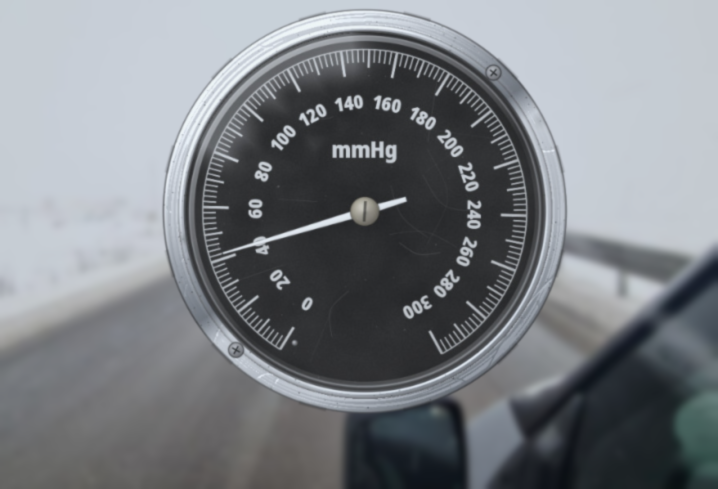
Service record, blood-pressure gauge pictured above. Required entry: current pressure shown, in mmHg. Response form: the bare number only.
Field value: 42
